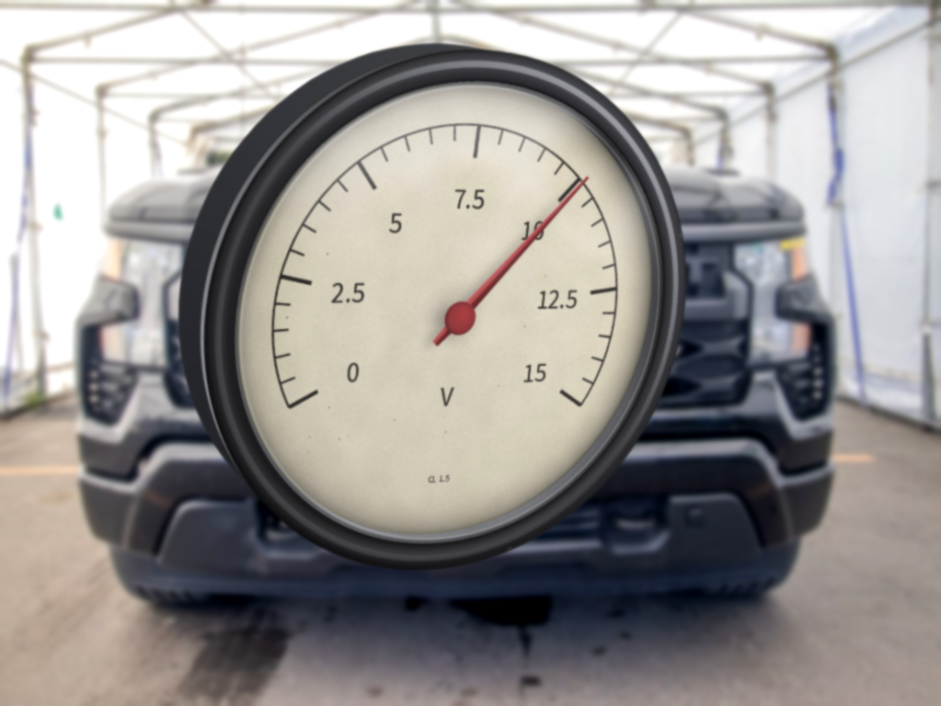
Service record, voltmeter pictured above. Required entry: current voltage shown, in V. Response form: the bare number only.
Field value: 10
